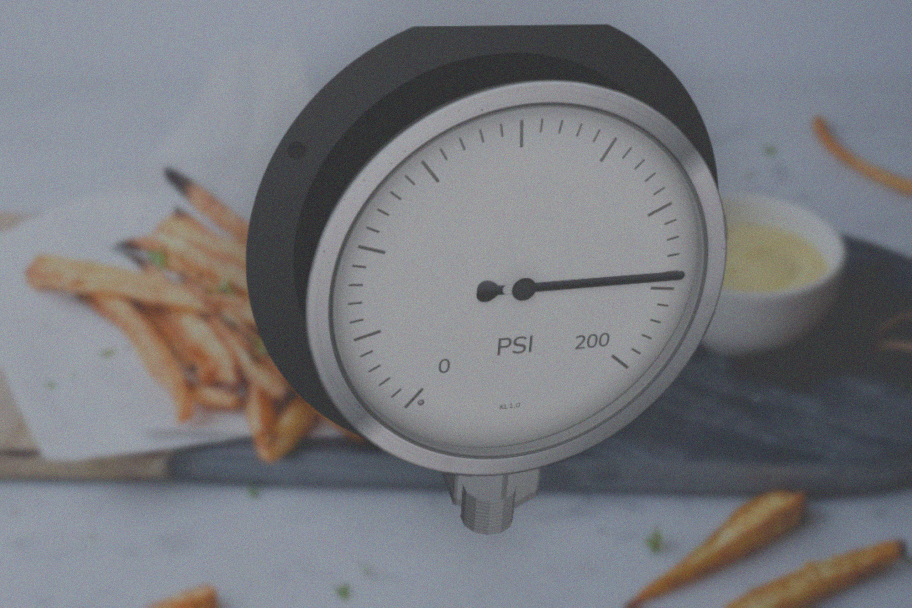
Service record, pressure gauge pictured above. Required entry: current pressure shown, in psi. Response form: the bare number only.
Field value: 170
